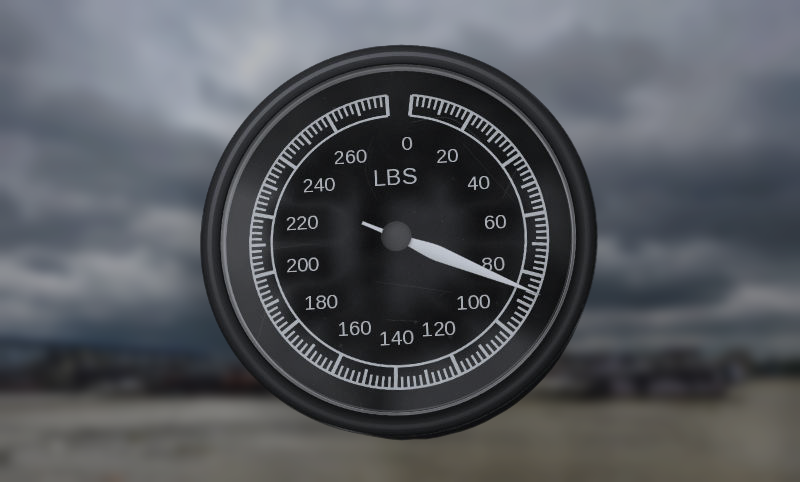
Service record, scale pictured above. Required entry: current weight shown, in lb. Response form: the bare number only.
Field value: 86
